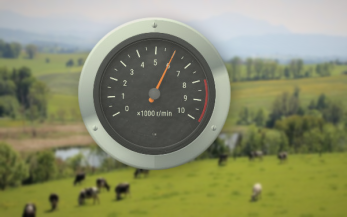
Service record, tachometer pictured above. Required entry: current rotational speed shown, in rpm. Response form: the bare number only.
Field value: 6000
